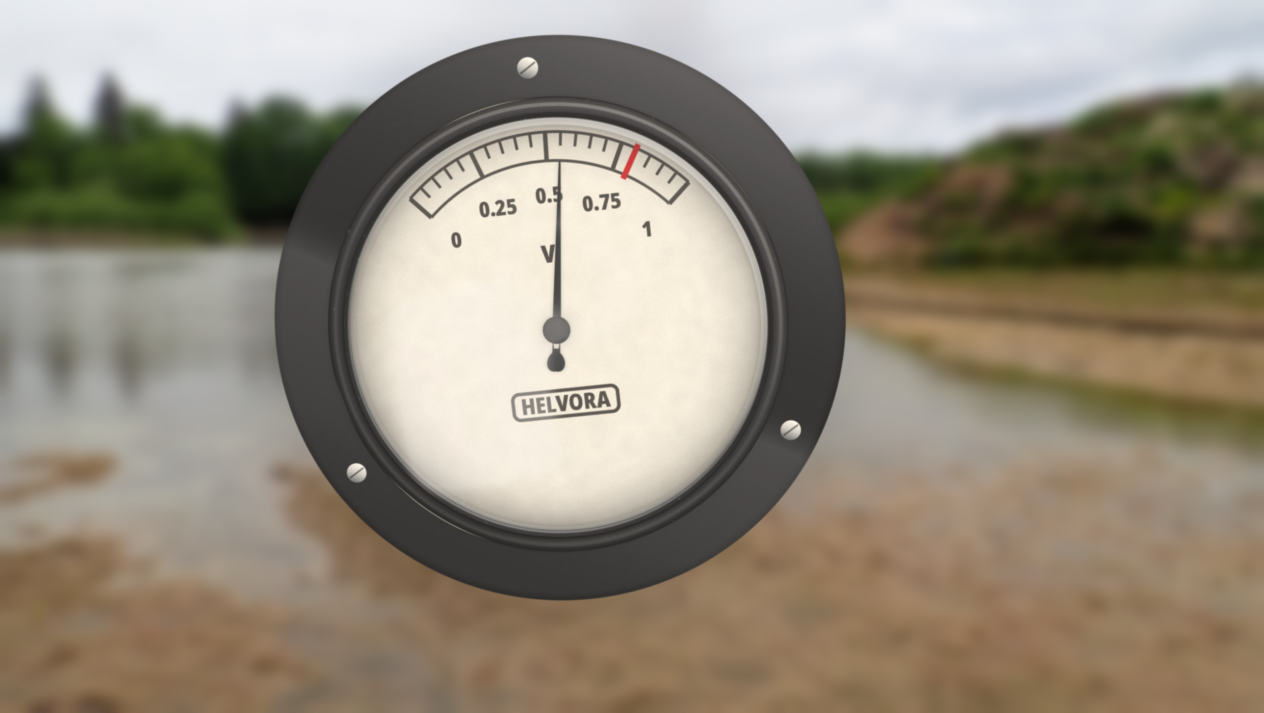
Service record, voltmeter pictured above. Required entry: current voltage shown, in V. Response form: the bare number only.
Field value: 0.55
